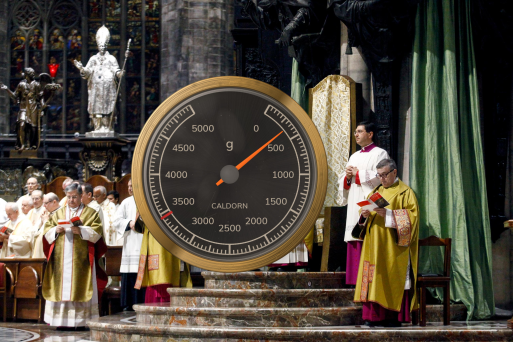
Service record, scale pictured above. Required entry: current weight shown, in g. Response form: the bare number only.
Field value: 350
